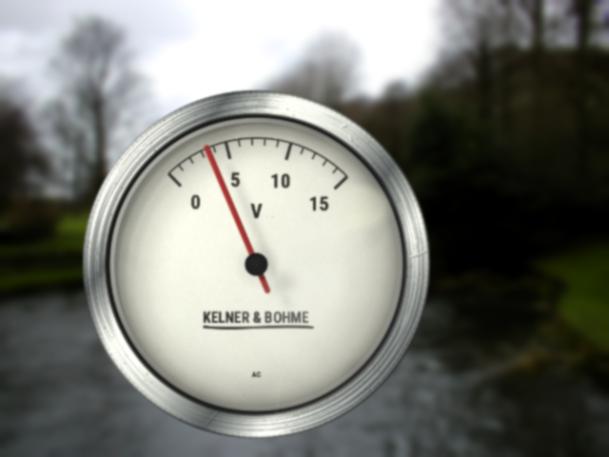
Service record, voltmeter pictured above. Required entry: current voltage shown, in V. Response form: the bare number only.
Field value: 3.5
